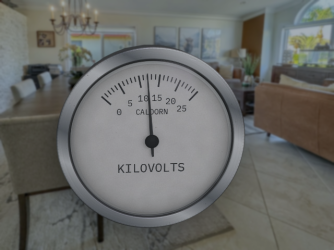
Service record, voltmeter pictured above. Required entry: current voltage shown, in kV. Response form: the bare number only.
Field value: 12
